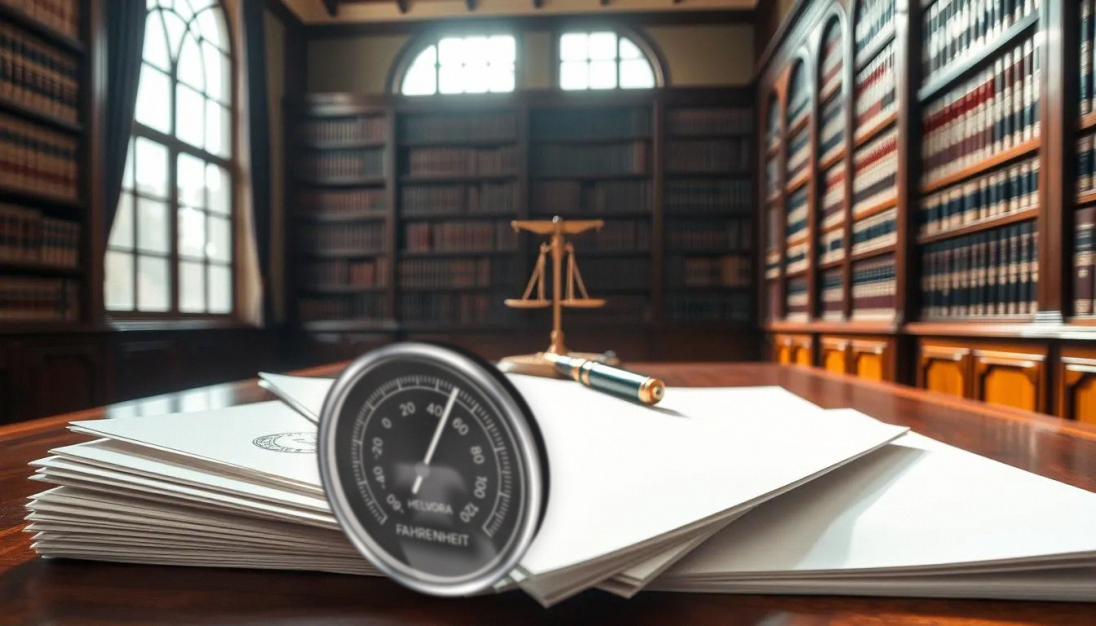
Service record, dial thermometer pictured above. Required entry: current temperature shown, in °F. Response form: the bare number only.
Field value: 50
